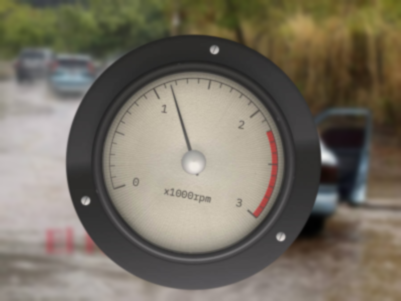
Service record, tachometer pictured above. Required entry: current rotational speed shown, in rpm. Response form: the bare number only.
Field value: 1150
